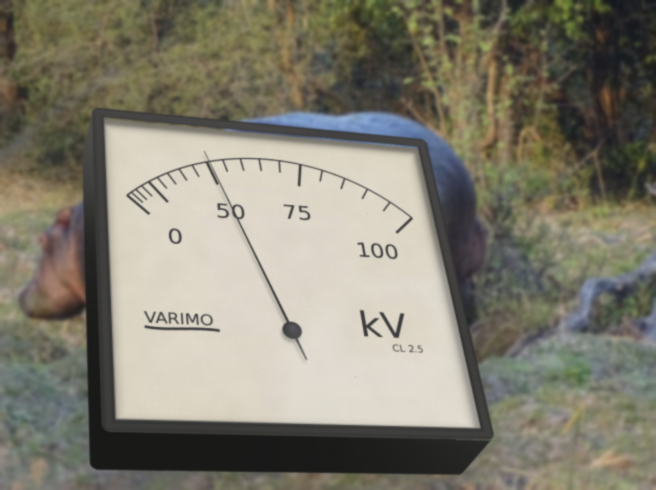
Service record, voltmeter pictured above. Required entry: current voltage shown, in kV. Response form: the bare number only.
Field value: 50
